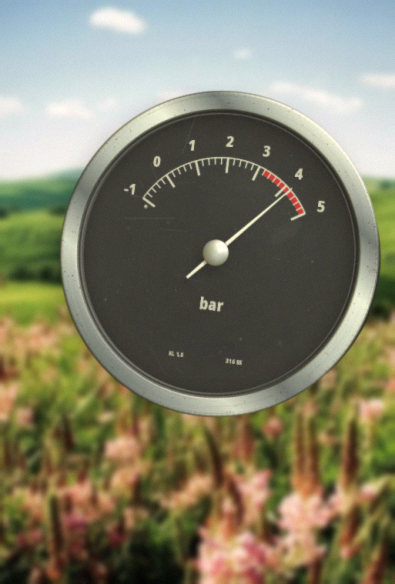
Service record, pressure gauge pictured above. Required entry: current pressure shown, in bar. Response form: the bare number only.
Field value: 4.2
